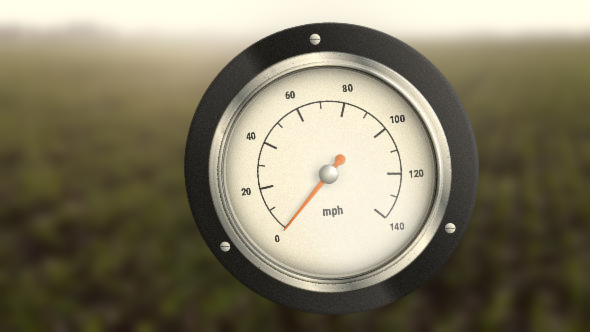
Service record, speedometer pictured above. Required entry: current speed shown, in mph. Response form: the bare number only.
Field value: 0
